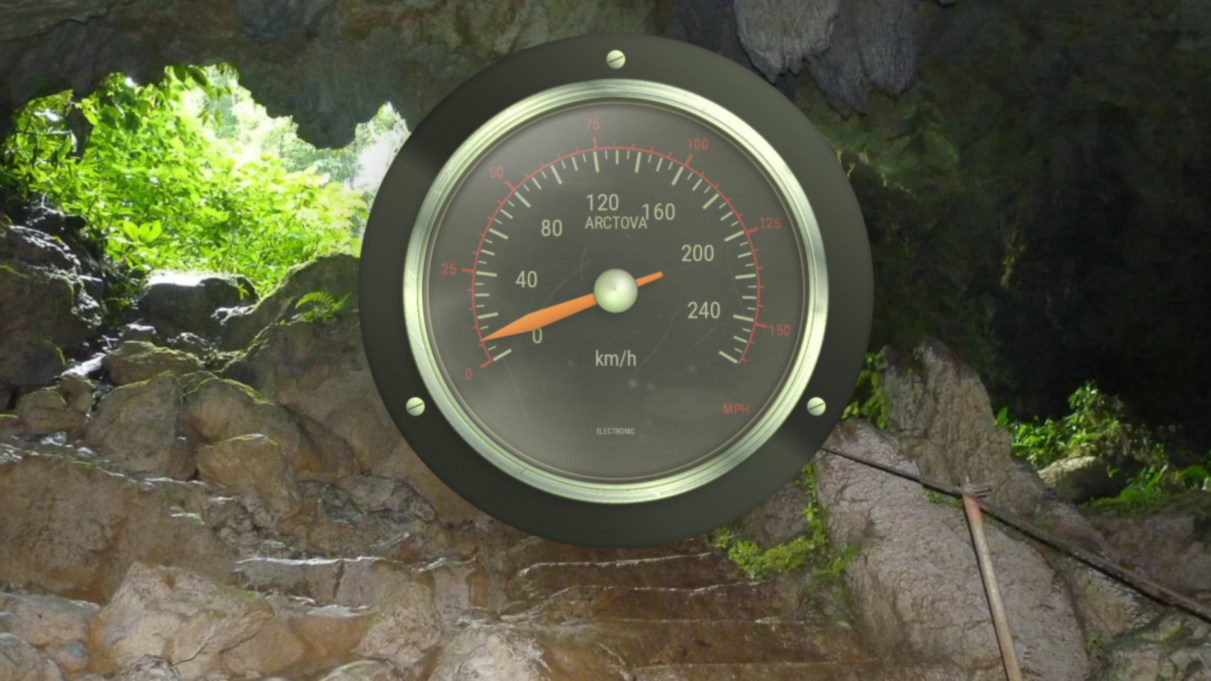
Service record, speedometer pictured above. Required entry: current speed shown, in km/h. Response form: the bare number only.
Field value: 10
